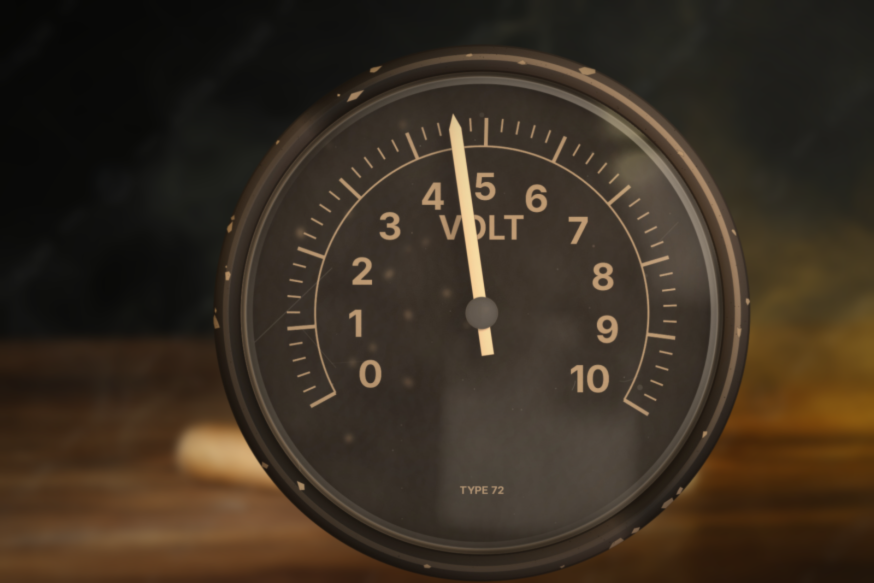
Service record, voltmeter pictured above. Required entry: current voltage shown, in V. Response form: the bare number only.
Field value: 4.6
